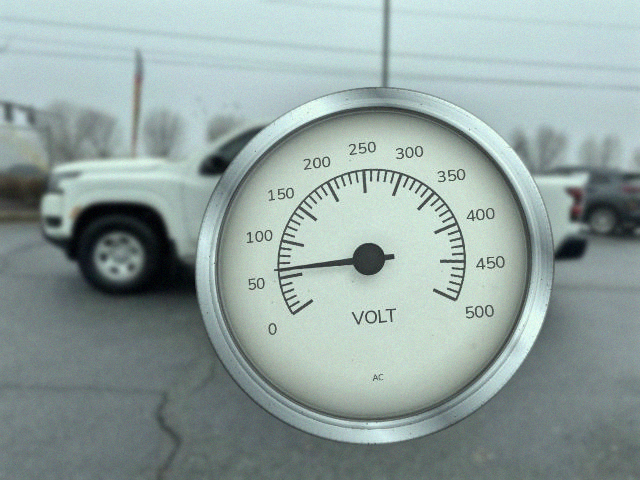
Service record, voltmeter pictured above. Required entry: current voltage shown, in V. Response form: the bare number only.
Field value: 60
